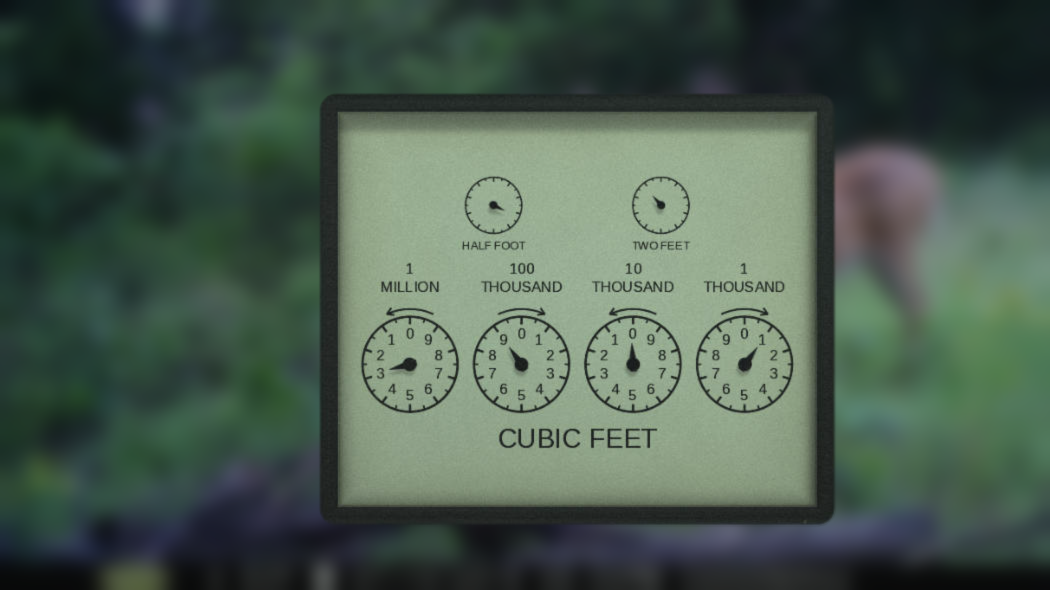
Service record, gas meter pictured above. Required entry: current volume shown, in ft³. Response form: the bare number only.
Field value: 290100
